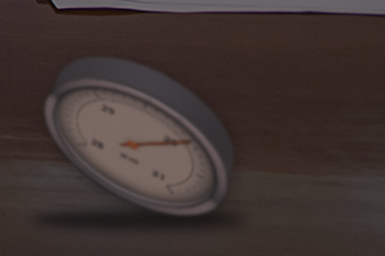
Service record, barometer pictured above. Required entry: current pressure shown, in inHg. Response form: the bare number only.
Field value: 30
